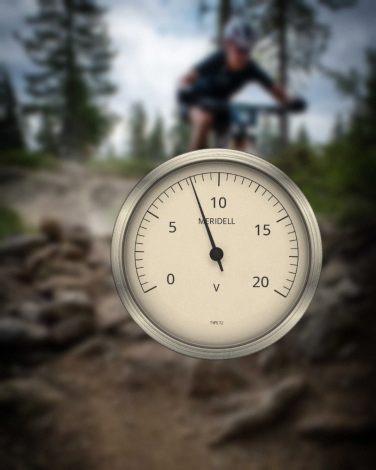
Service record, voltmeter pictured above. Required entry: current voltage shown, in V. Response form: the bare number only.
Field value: 8.25
